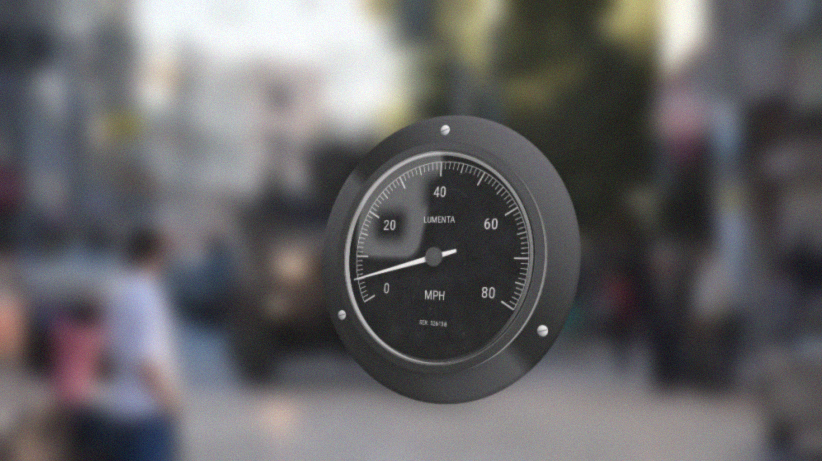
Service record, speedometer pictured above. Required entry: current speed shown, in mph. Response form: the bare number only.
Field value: 5
